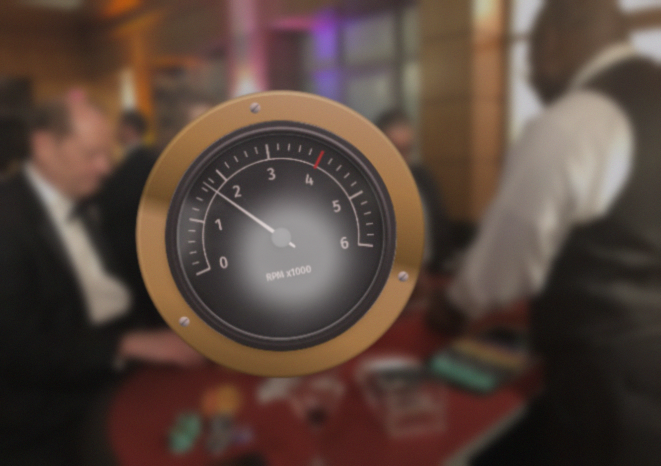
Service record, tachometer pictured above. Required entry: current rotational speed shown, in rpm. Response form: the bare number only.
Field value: 1700
